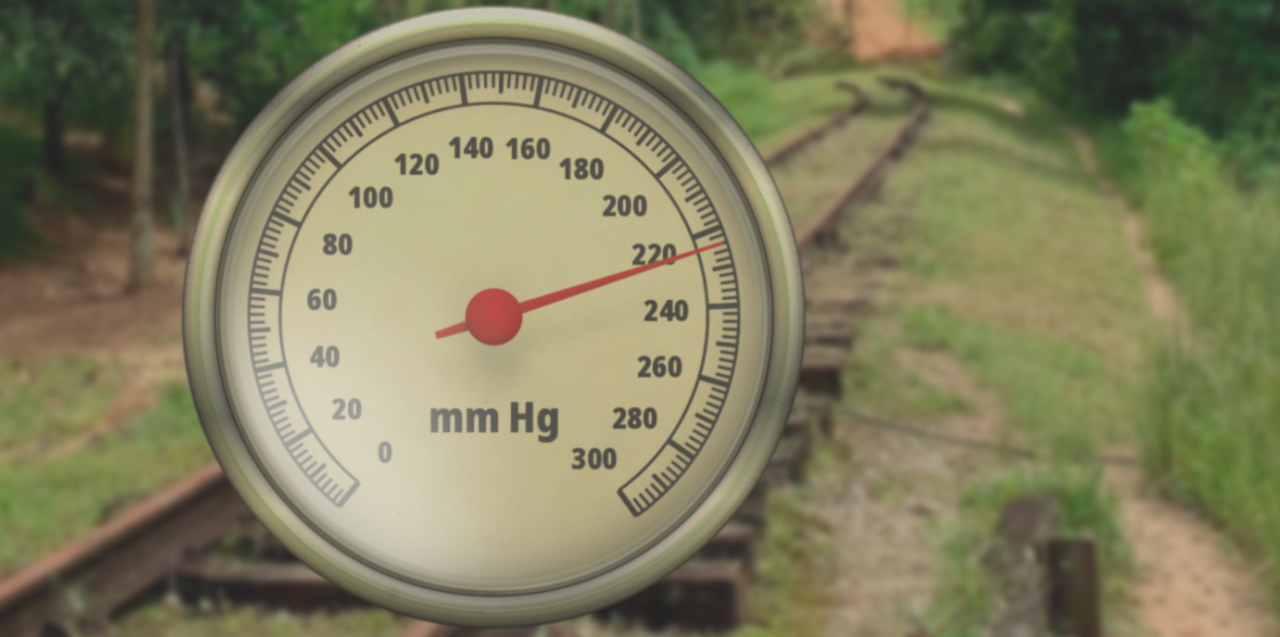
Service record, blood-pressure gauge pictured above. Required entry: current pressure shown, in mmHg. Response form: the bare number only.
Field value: 224
